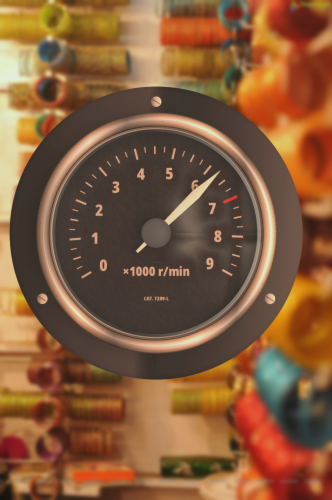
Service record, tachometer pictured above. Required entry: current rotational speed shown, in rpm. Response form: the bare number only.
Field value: 6250
